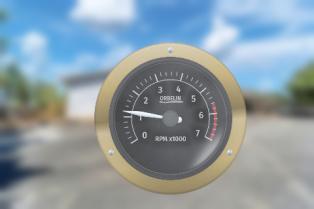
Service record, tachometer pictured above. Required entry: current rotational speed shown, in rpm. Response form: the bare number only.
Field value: 1200
